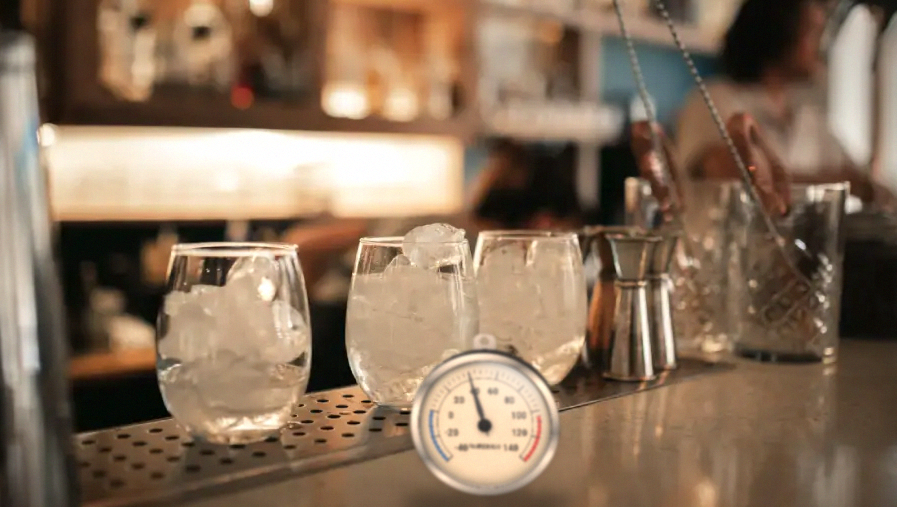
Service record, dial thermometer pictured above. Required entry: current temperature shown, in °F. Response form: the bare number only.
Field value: 40
